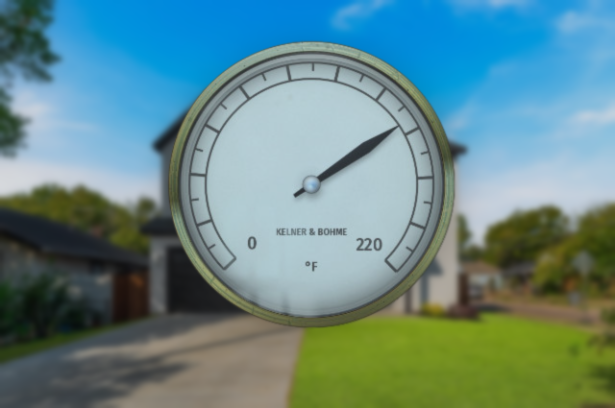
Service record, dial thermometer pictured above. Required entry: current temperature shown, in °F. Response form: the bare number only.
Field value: 155
